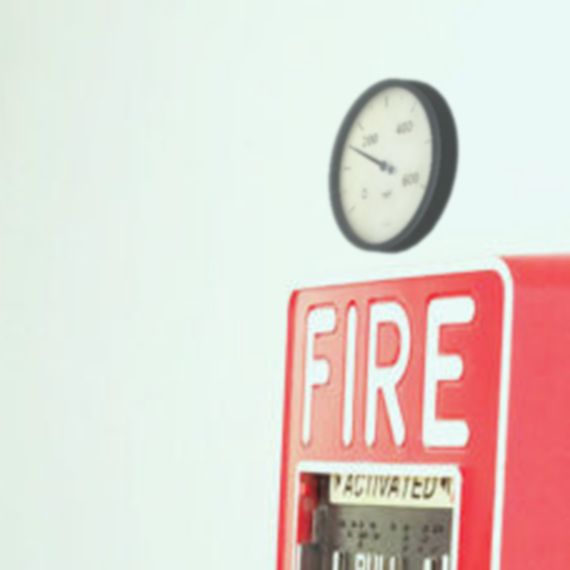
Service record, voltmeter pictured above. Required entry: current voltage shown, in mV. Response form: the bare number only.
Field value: 150
